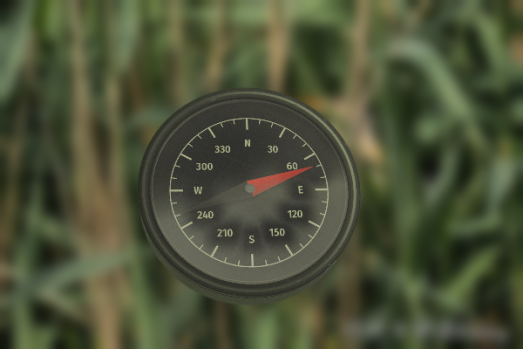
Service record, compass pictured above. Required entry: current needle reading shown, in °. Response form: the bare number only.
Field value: 70
